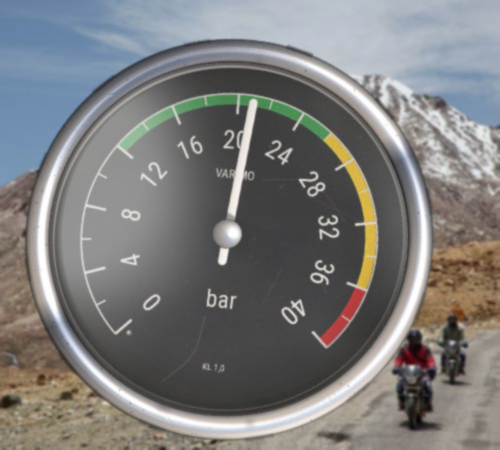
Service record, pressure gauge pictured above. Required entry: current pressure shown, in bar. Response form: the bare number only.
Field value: 21
